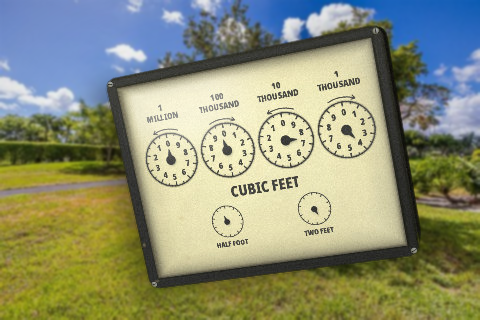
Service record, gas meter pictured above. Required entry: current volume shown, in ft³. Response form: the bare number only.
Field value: 997400
